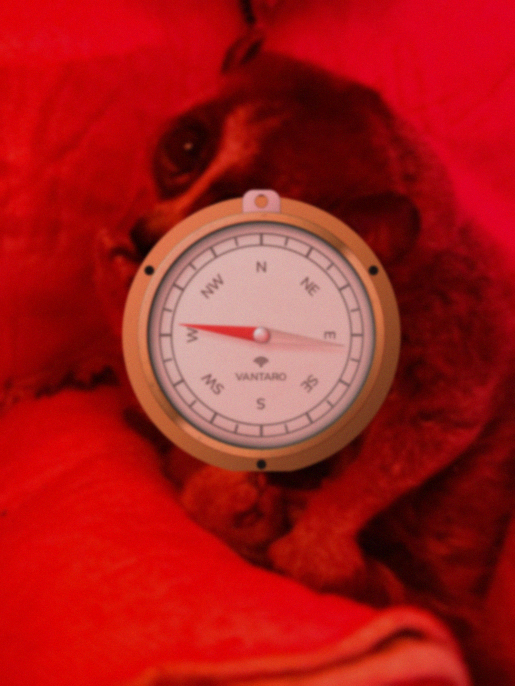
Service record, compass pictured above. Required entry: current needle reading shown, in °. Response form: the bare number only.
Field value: 277.5
